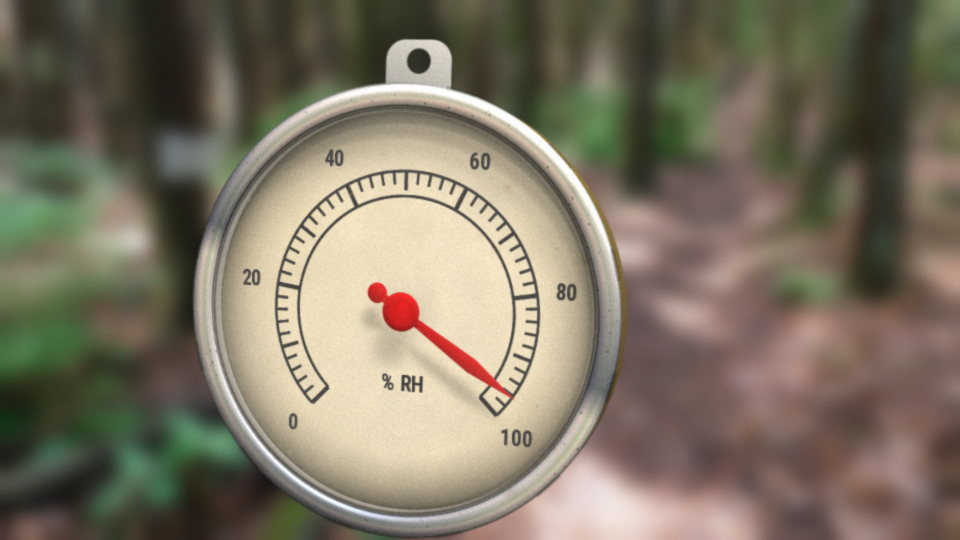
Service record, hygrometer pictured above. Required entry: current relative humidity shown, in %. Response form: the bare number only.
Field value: 96
